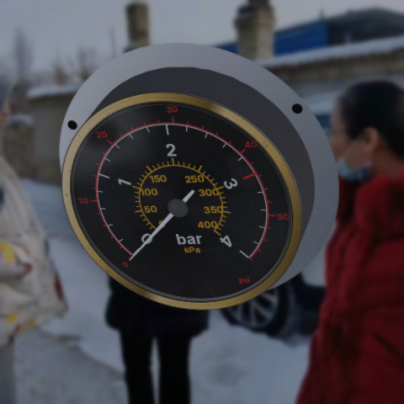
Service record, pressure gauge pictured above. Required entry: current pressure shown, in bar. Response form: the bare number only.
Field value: 0
